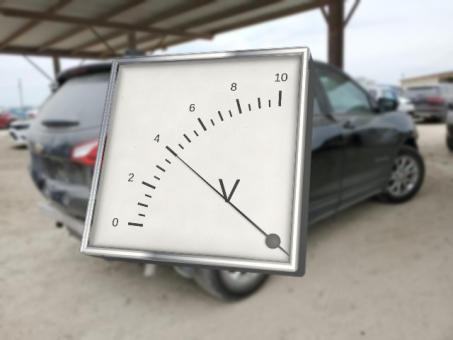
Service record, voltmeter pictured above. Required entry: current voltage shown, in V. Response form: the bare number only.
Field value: 4
